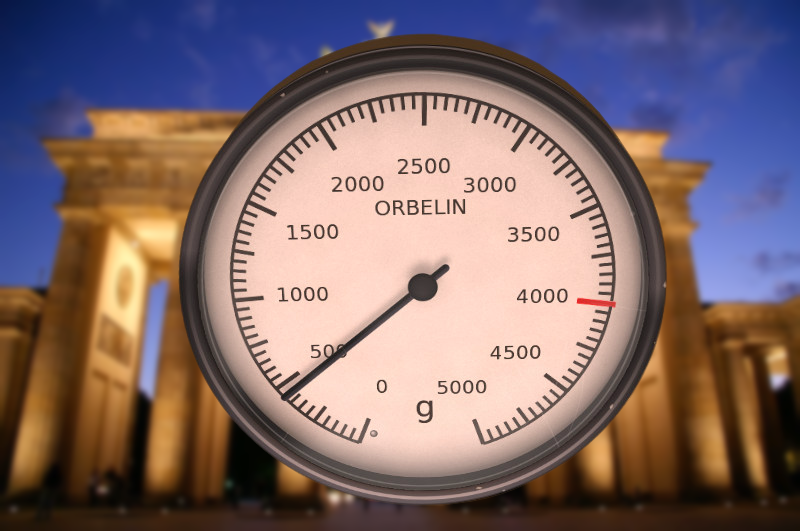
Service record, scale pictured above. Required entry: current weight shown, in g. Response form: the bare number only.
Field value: 450
